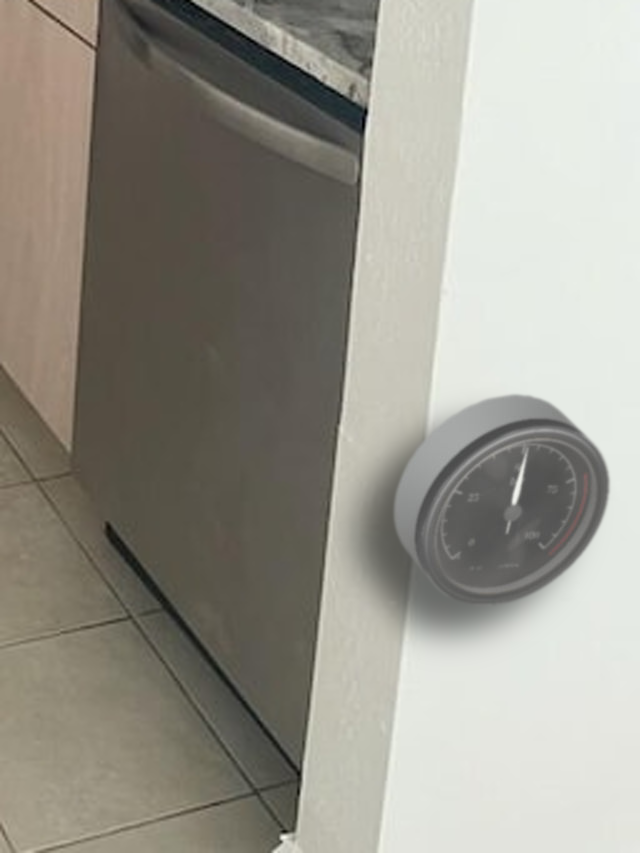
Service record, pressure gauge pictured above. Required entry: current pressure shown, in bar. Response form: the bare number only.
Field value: 50
